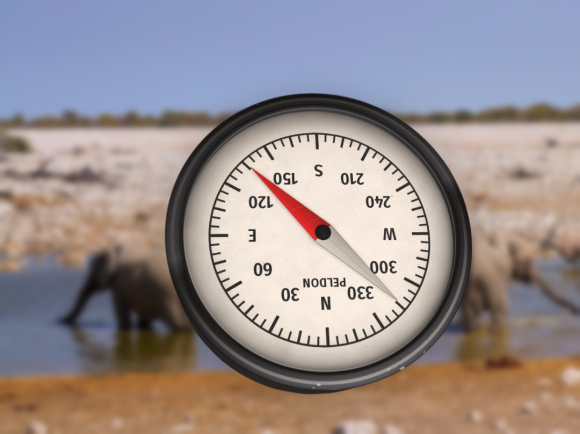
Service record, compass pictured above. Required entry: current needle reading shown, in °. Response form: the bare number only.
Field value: 135
